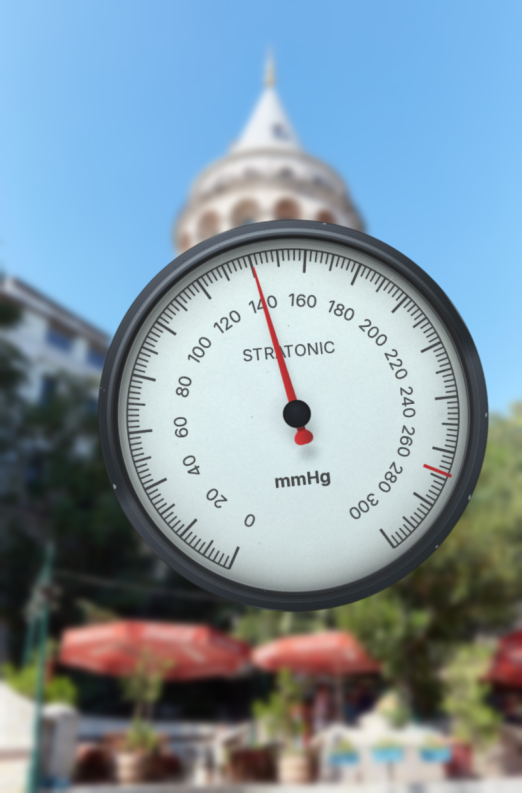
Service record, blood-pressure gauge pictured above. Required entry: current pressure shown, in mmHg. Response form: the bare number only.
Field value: 140
